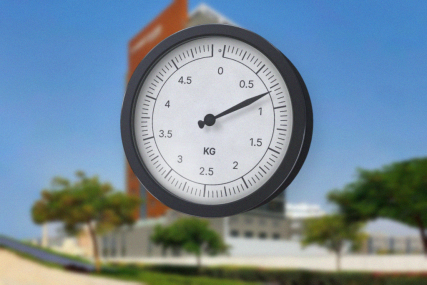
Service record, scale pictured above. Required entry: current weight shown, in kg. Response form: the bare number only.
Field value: 0.8
